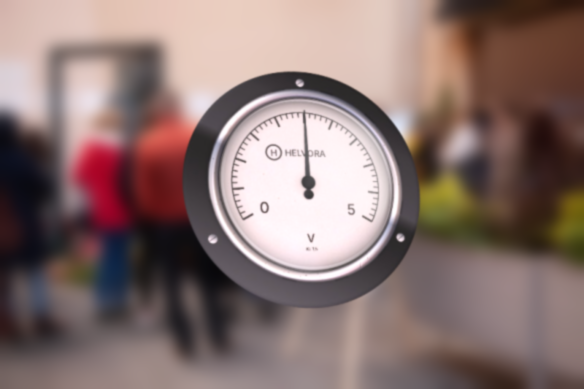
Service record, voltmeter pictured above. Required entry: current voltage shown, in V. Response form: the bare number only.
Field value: 2.5
